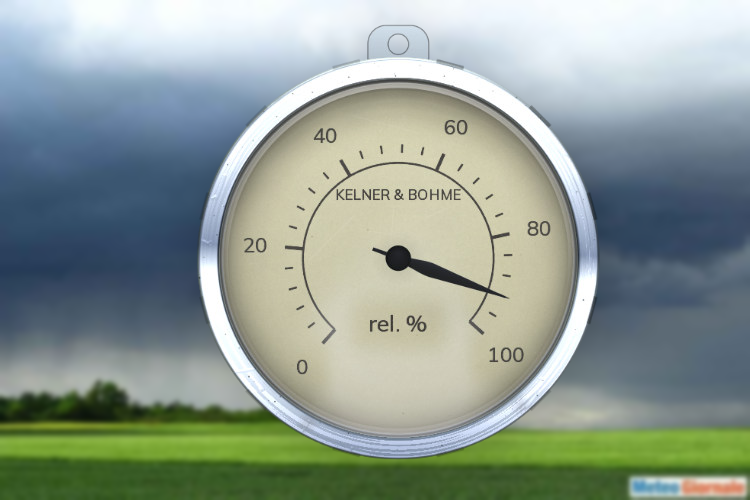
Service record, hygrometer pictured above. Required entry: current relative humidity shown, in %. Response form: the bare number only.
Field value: 92
